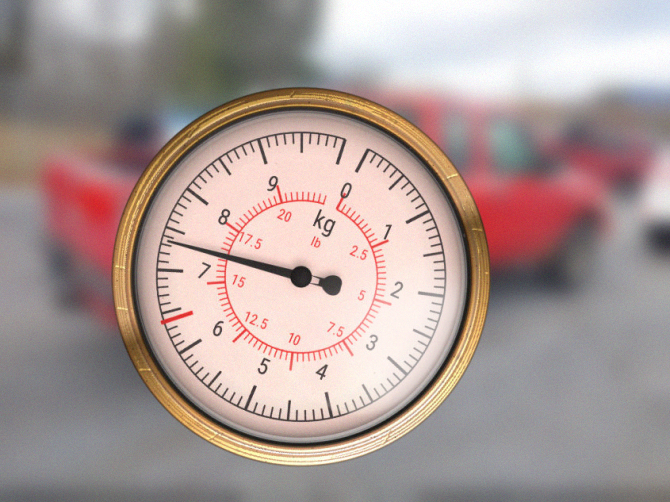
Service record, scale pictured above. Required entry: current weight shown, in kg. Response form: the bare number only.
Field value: 7.35
